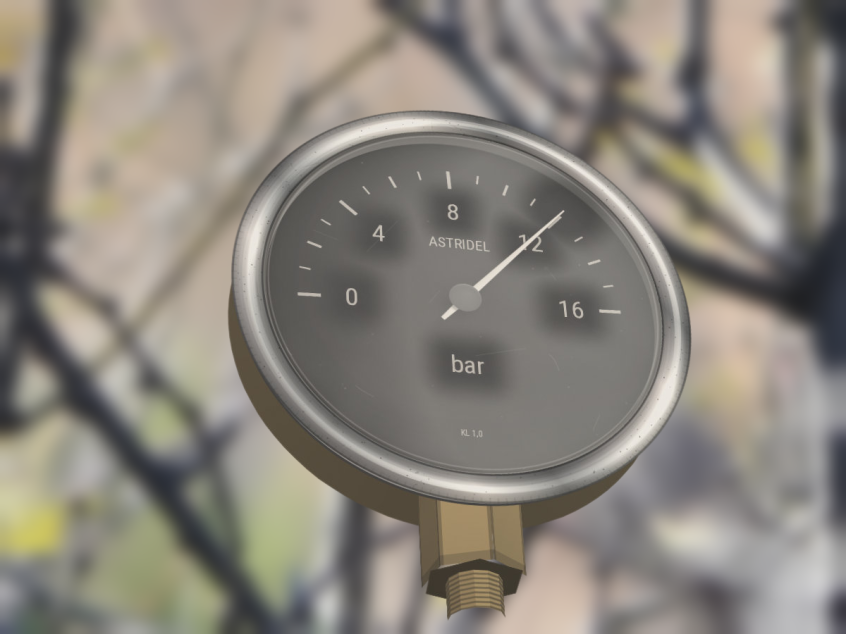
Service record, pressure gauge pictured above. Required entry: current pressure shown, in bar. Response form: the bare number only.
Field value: 12
